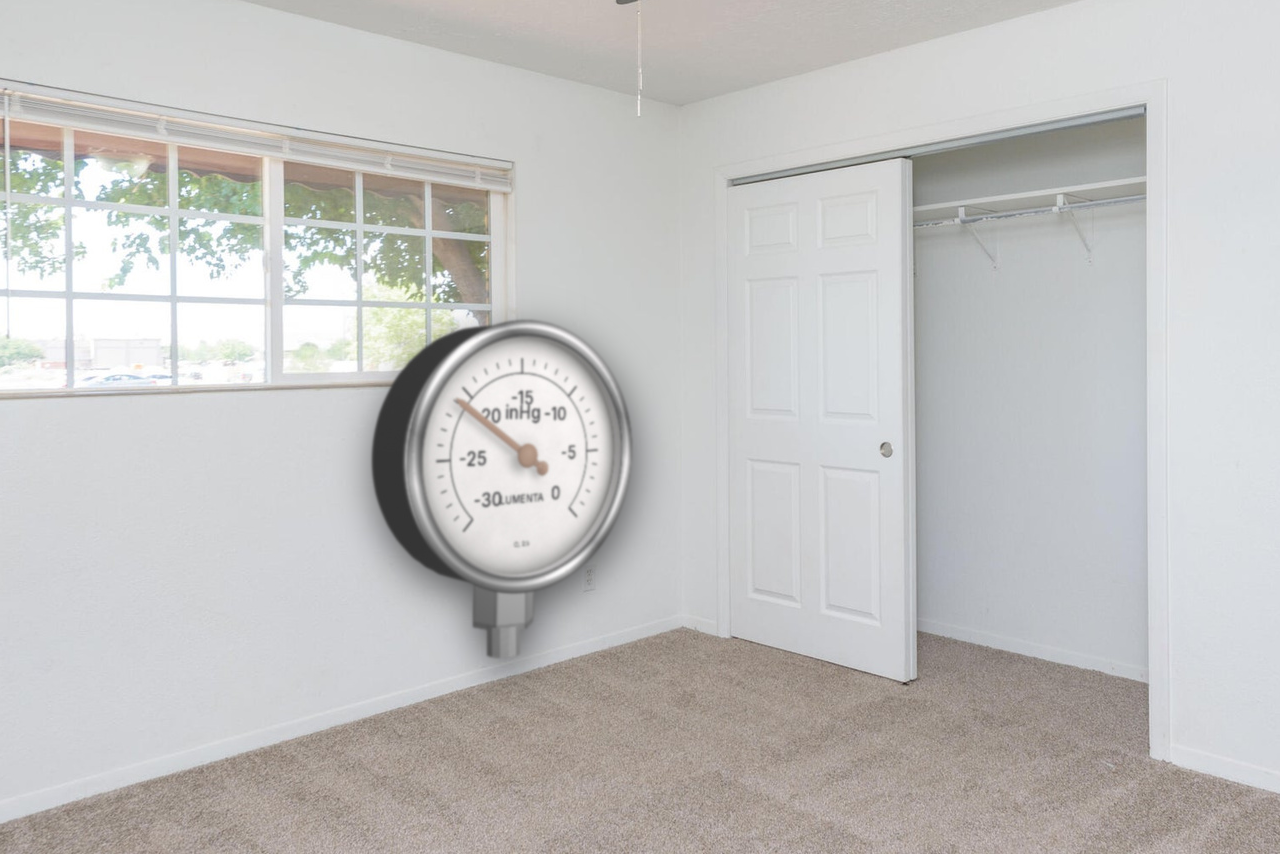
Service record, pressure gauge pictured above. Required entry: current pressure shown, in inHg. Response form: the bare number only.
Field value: -21
